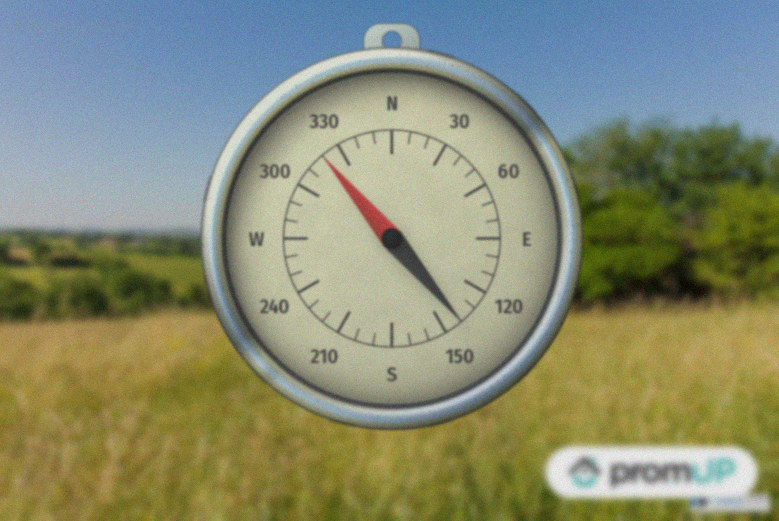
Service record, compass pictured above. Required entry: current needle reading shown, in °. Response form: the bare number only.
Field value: 320
